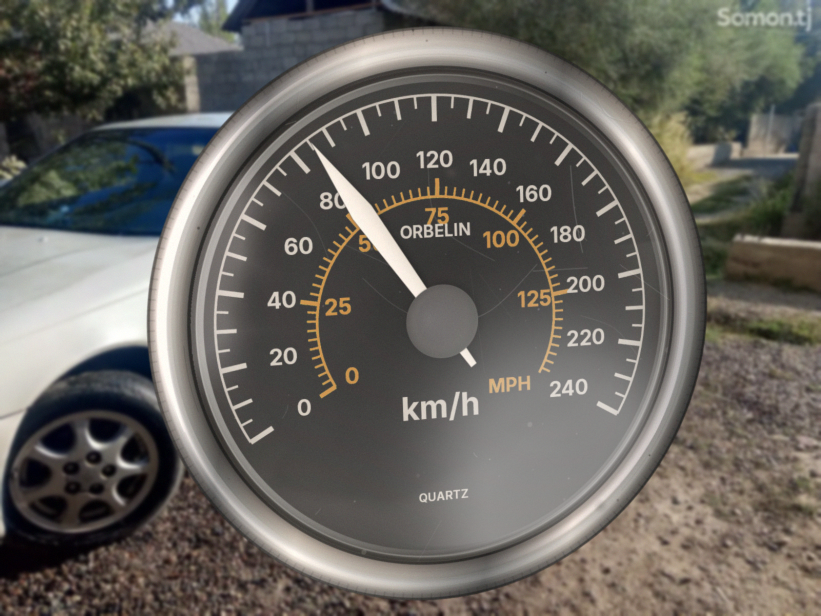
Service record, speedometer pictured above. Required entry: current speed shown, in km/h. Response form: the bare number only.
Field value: 85
